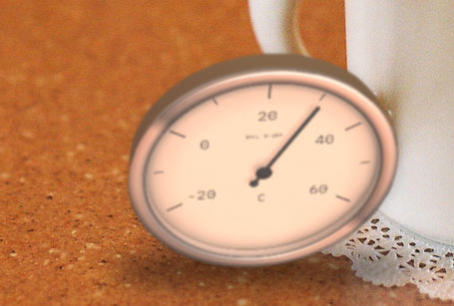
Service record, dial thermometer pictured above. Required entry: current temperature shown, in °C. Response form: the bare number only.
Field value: 30
